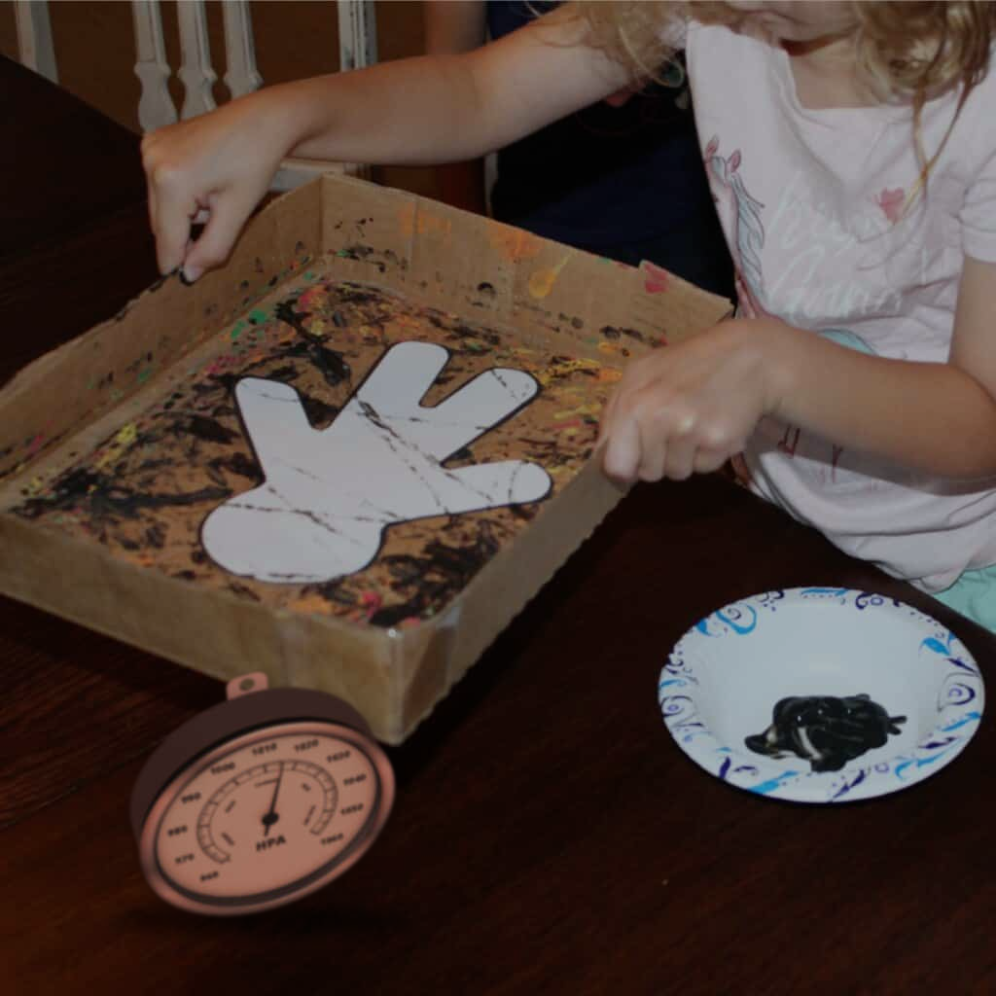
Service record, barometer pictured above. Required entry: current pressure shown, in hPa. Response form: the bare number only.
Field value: 1015
